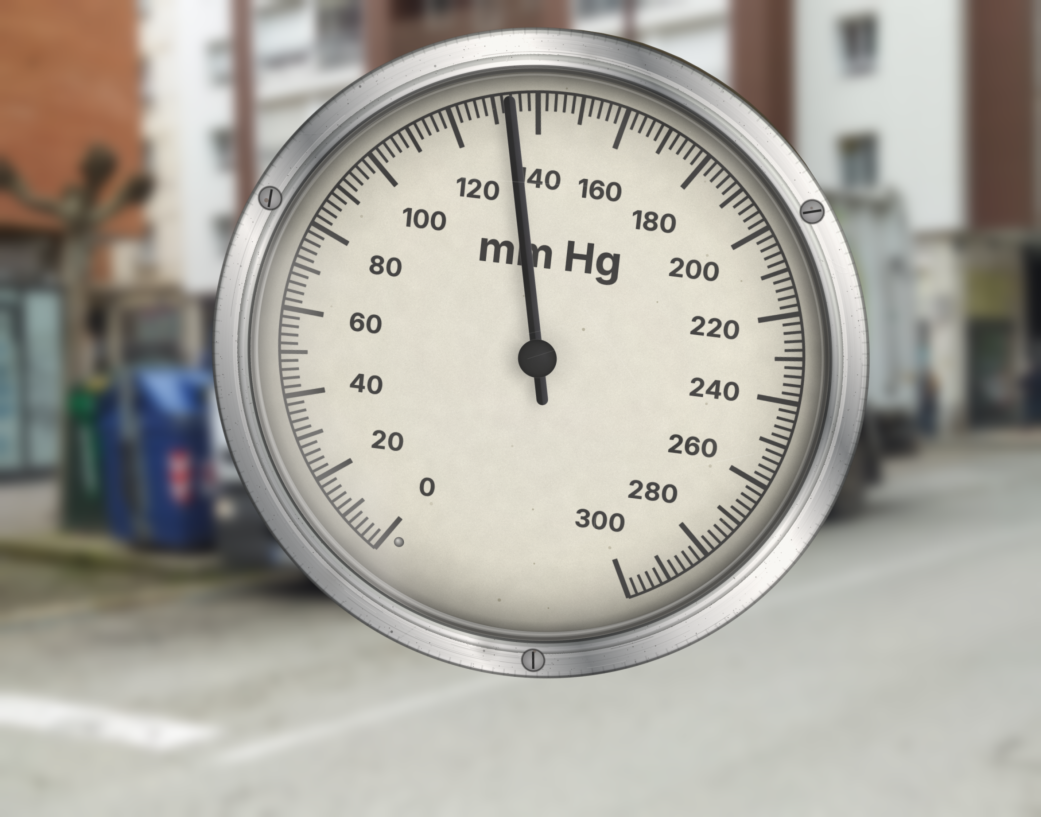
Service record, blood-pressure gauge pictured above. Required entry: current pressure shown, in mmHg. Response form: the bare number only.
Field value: 134
